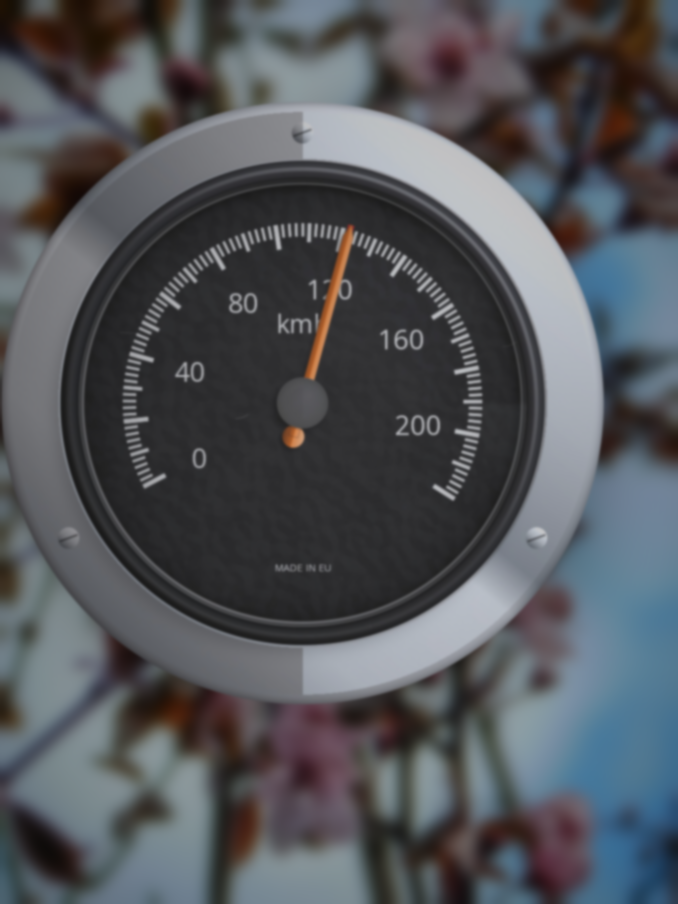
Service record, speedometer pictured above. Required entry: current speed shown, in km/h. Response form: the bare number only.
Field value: 122
